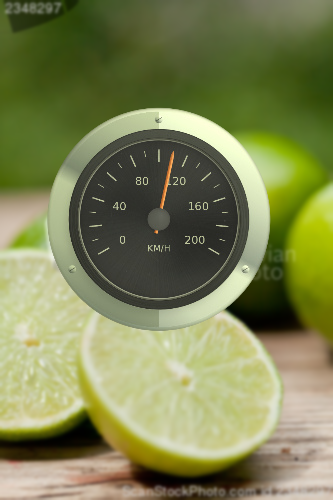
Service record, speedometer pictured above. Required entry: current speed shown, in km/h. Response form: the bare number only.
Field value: 110
